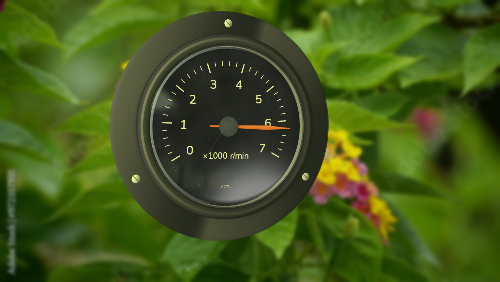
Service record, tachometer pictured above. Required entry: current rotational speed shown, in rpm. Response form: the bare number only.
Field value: 6200
